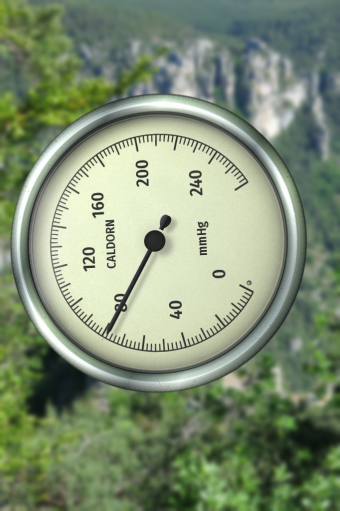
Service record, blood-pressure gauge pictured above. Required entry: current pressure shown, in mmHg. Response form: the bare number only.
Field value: 78
